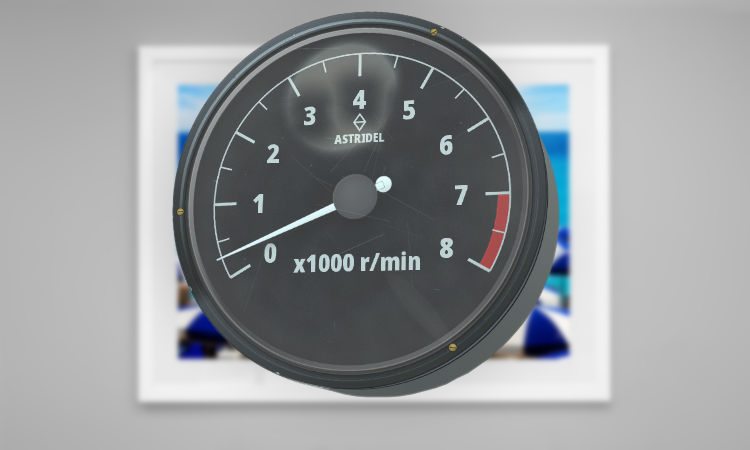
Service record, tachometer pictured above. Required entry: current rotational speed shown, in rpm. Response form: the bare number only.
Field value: 250
